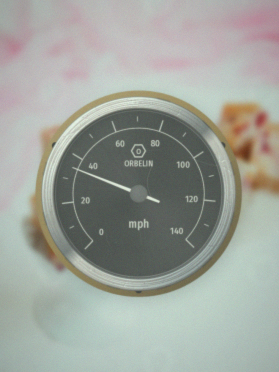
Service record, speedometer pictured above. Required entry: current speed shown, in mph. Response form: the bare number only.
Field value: 35
